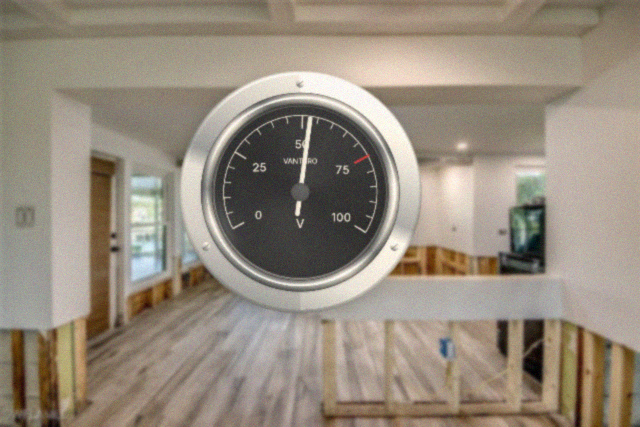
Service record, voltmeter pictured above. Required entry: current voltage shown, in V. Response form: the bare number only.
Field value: 52.5
